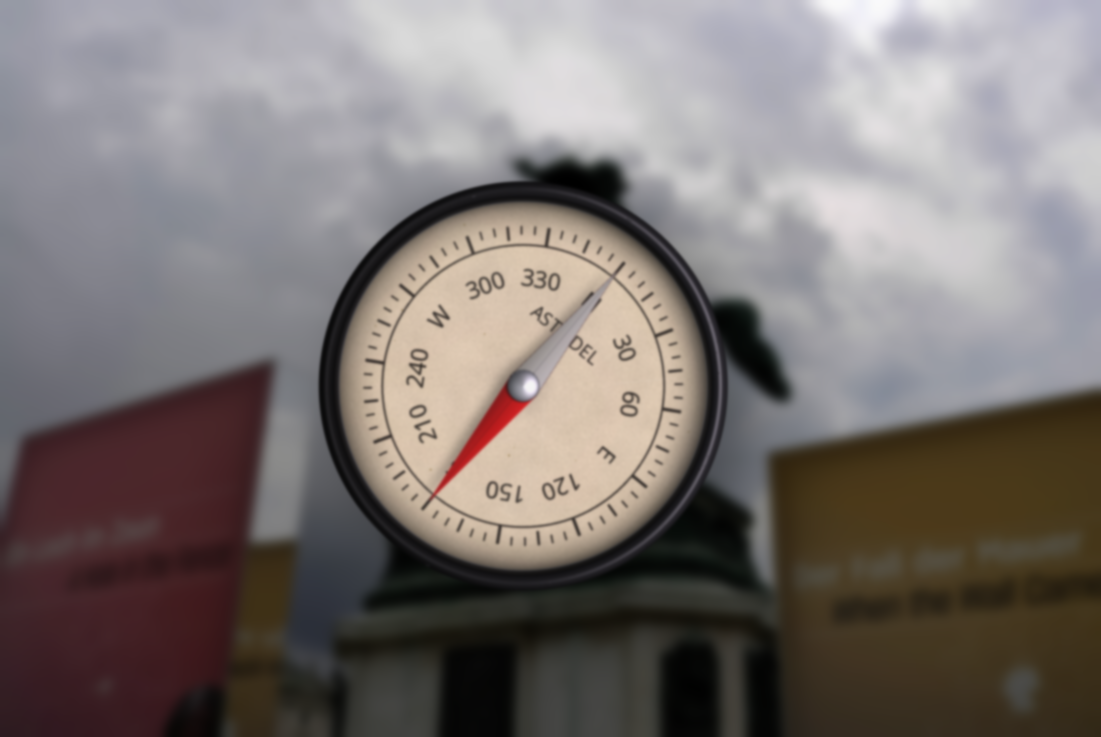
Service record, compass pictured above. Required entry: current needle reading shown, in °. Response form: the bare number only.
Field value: 180
